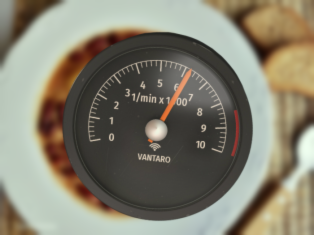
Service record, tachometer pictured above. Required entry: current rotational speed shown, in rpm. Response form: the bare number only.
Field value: 6200
